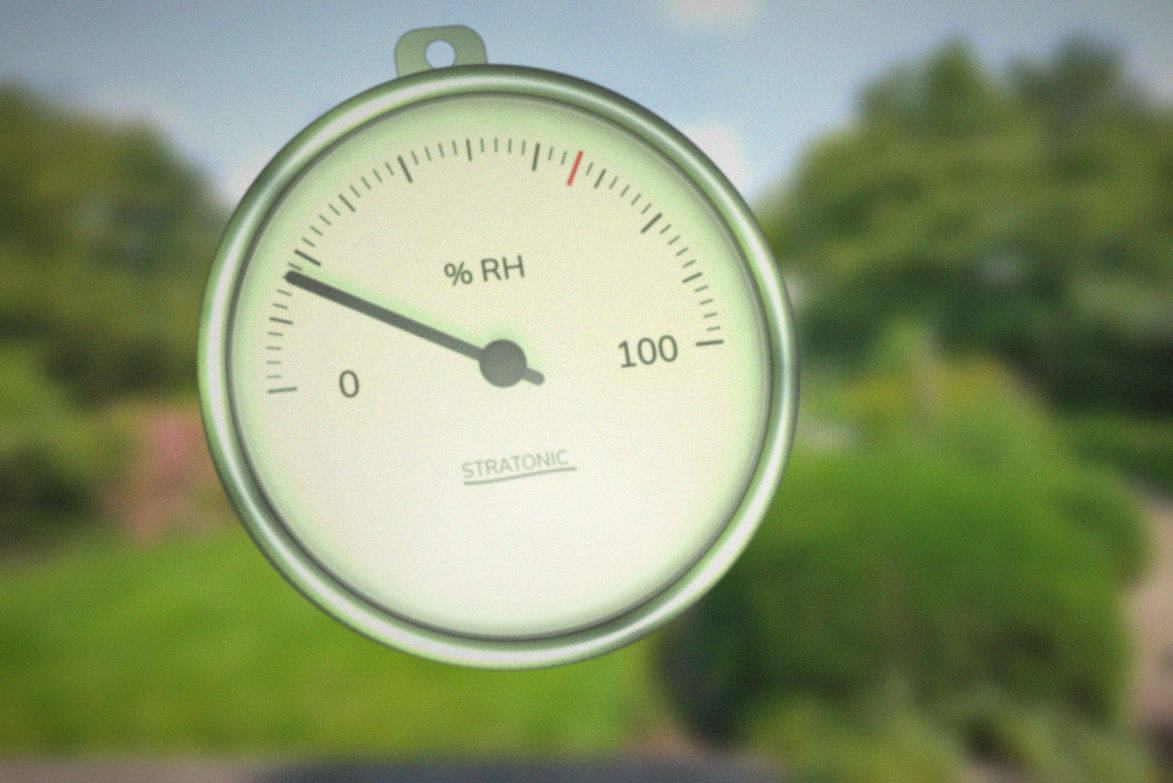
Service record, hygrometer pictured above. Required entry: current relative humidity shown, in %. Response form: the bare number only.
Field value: 16
